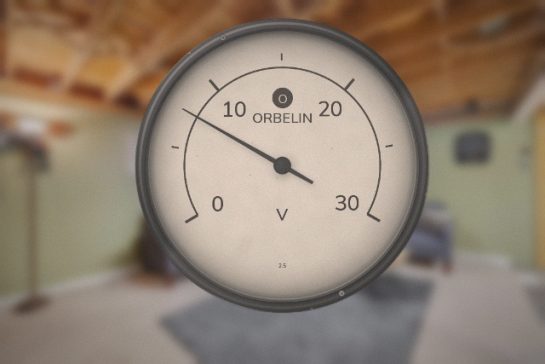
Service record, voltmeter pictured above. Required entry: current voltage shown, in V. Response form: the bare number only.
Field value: 7.5
